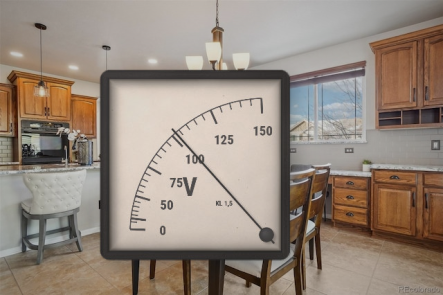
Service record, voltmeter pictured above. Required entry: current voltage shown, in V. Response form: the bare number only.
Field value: 102.5
